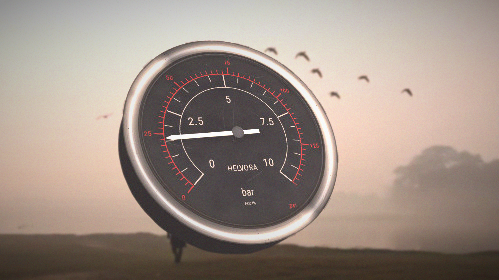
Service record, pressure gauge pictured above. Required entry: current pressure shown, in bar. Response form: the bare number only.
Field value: 1.5
